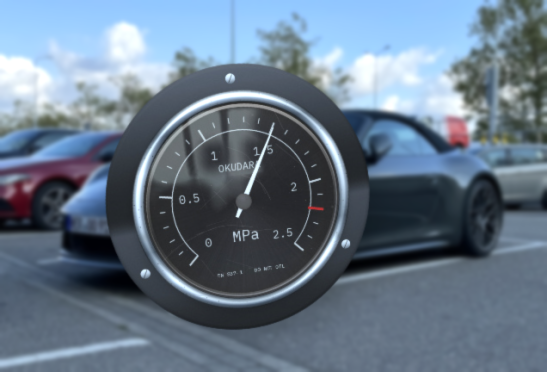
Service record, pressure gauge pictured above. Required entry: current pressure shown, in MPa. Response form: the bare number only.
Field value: 1.5
